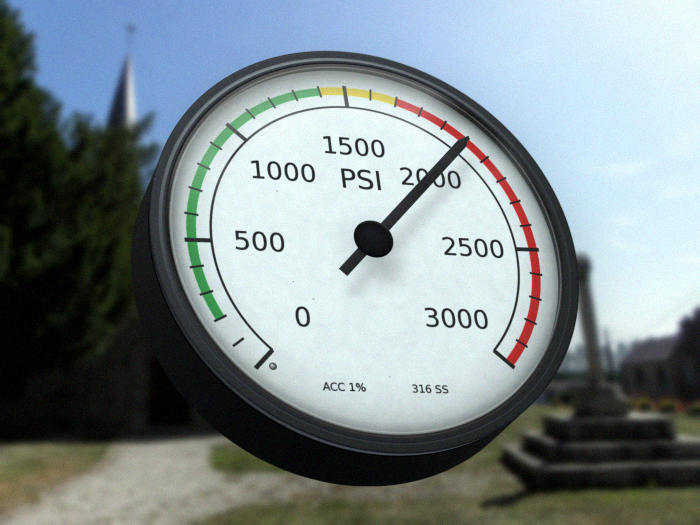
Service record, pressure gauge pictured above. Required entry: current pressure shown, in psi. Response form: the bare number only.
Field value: 2000
